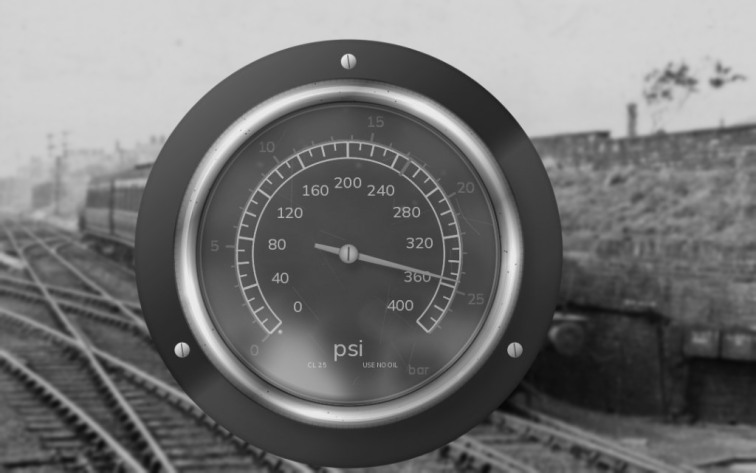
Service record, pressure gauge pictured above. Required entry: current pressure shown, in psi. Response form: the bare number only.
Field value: 355
